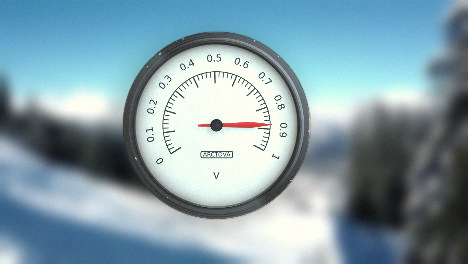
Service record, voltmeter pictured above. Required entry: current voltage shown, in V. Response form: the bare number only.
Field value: 0.88
